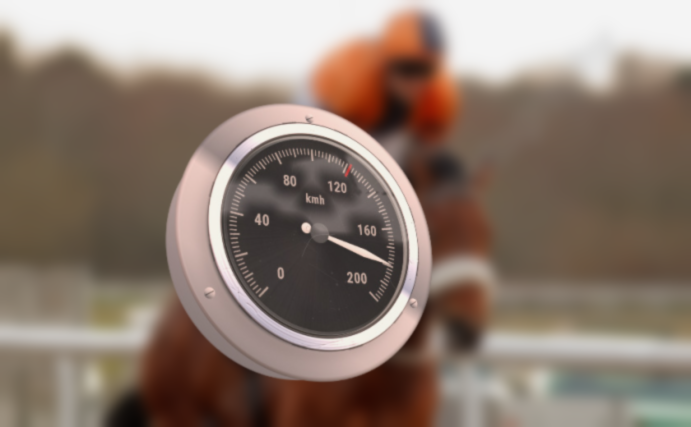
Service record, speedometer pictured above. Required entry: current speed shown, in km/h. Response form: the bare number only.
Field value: 180
